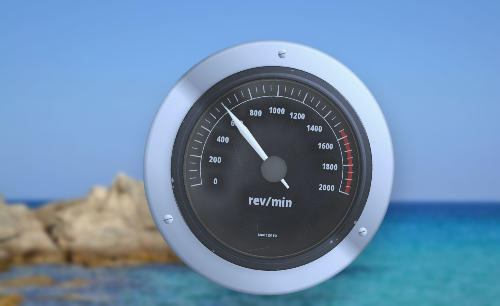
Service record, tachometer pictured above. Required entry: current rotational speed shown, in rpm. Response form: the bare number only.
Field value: 600
